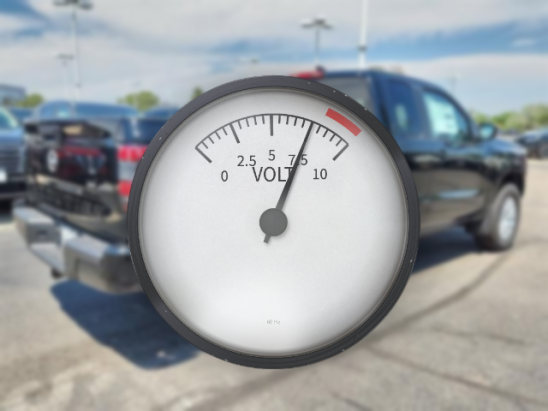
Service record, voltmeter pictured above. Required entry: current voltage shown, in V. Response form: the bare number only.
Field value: 7.5
